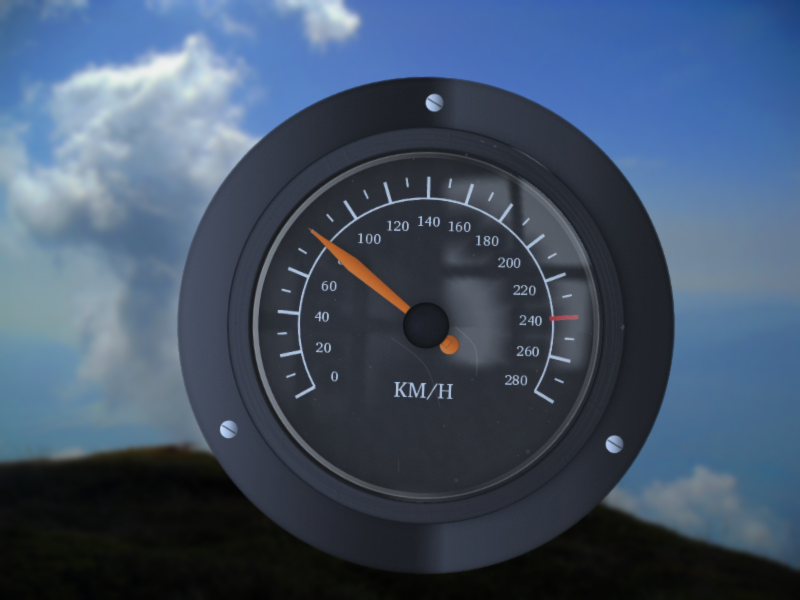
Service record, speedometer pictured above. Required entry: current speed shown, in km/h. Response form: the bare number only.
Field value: 80
